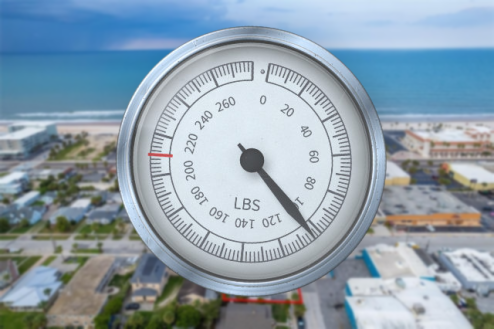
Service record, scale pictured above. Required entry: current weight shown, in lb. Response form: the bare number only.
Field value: 104
